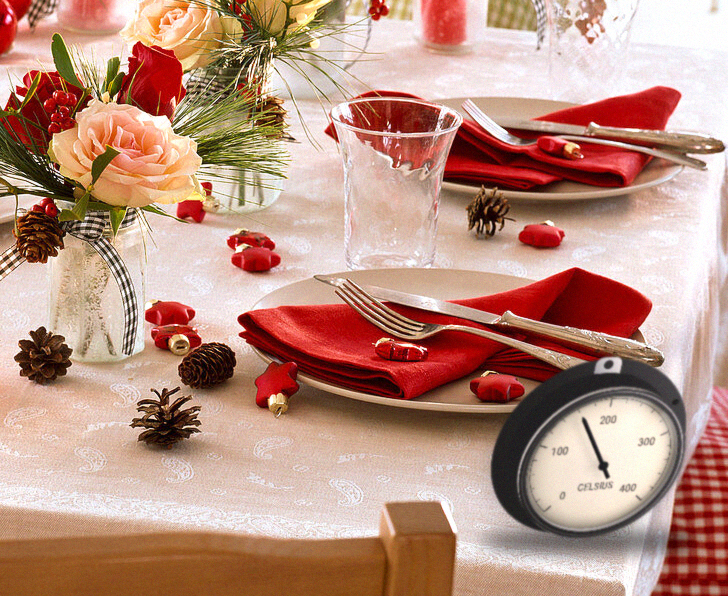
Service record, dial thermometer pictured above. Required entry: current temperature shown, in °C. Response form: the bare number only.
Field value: 160
